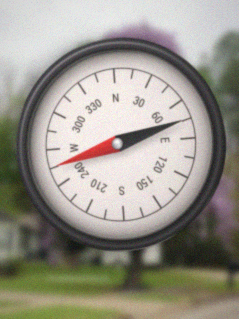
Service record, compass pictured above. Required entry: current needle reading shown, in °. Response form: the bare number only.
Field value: 255
